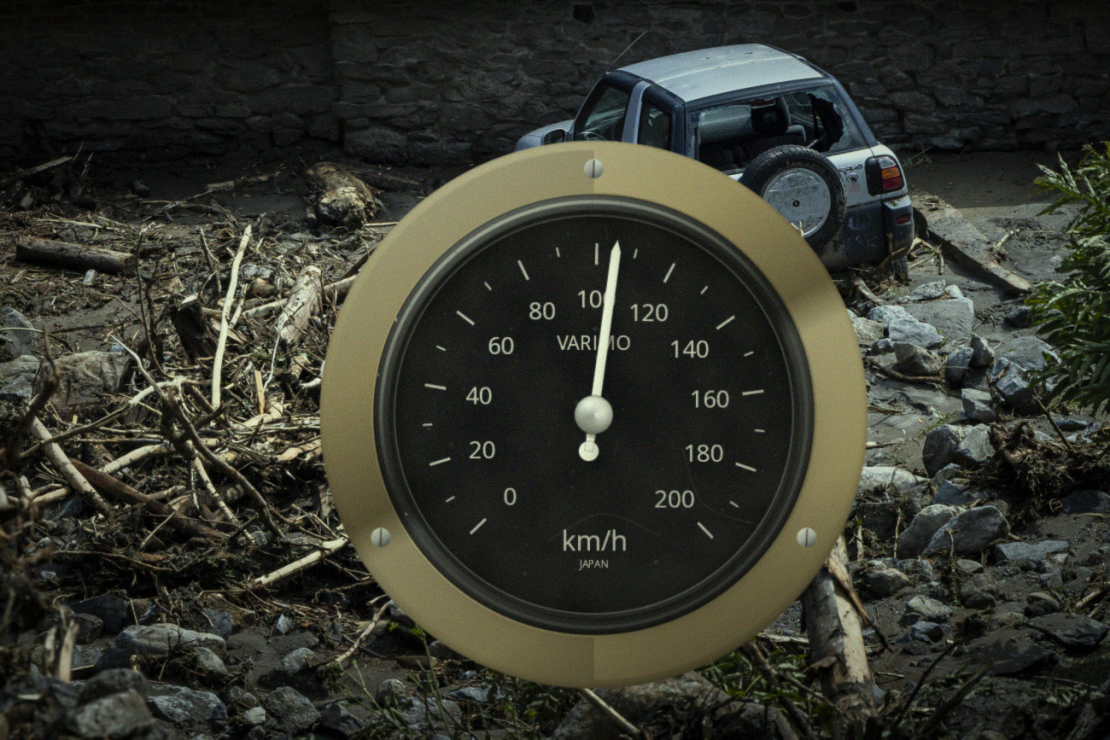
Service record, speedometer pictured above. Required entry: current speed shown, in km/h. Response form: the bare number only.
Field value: 105
